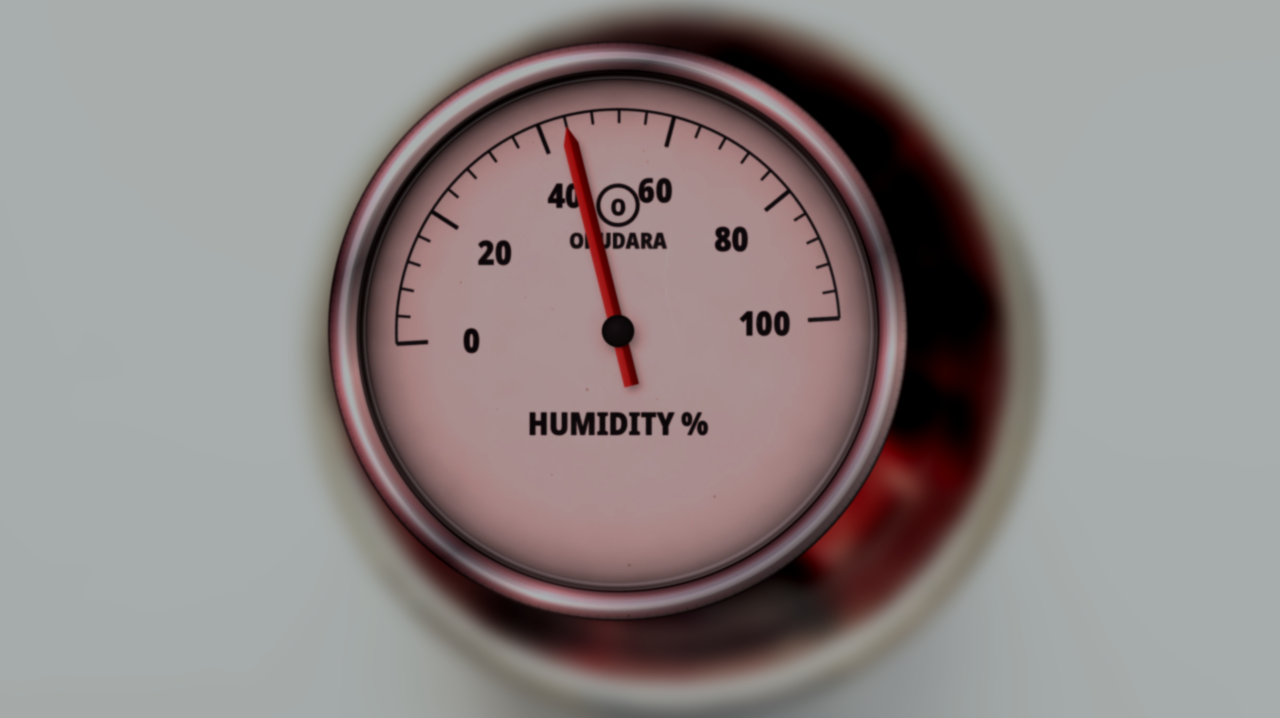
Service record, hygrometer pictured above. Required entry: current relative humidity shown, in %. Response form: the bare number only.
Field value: 44
